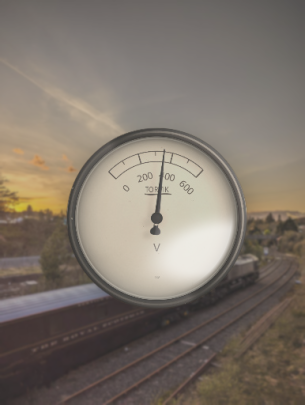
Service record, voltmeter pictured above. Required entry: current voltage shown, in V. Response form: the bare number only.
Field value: 350
